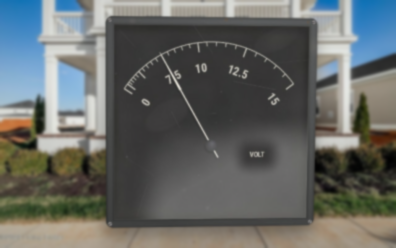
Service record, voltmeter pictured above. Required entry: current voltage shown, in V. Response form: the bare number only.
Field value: 7.5
